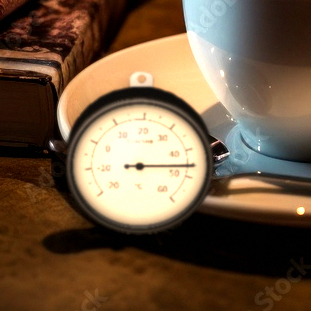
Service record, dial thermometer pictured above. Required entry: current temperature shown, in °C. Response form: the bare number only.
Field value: 45
